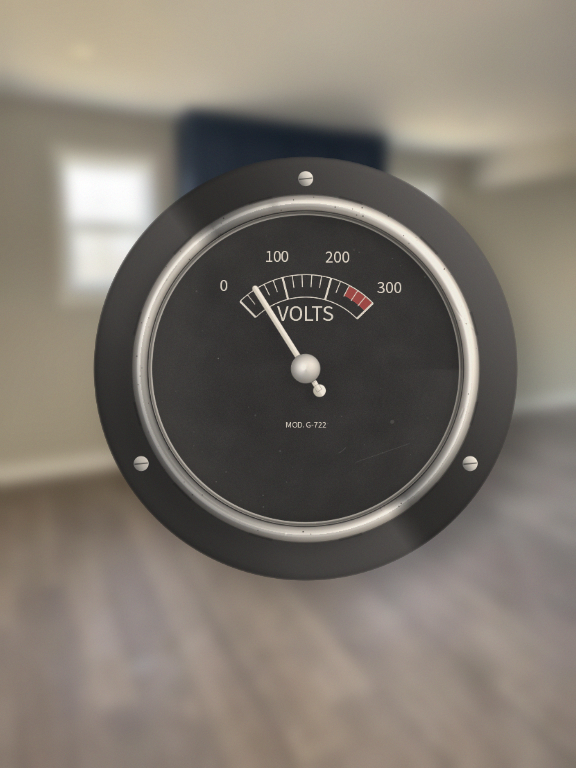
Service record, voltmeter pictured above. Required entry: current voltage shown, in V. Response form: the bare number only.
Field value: 40
